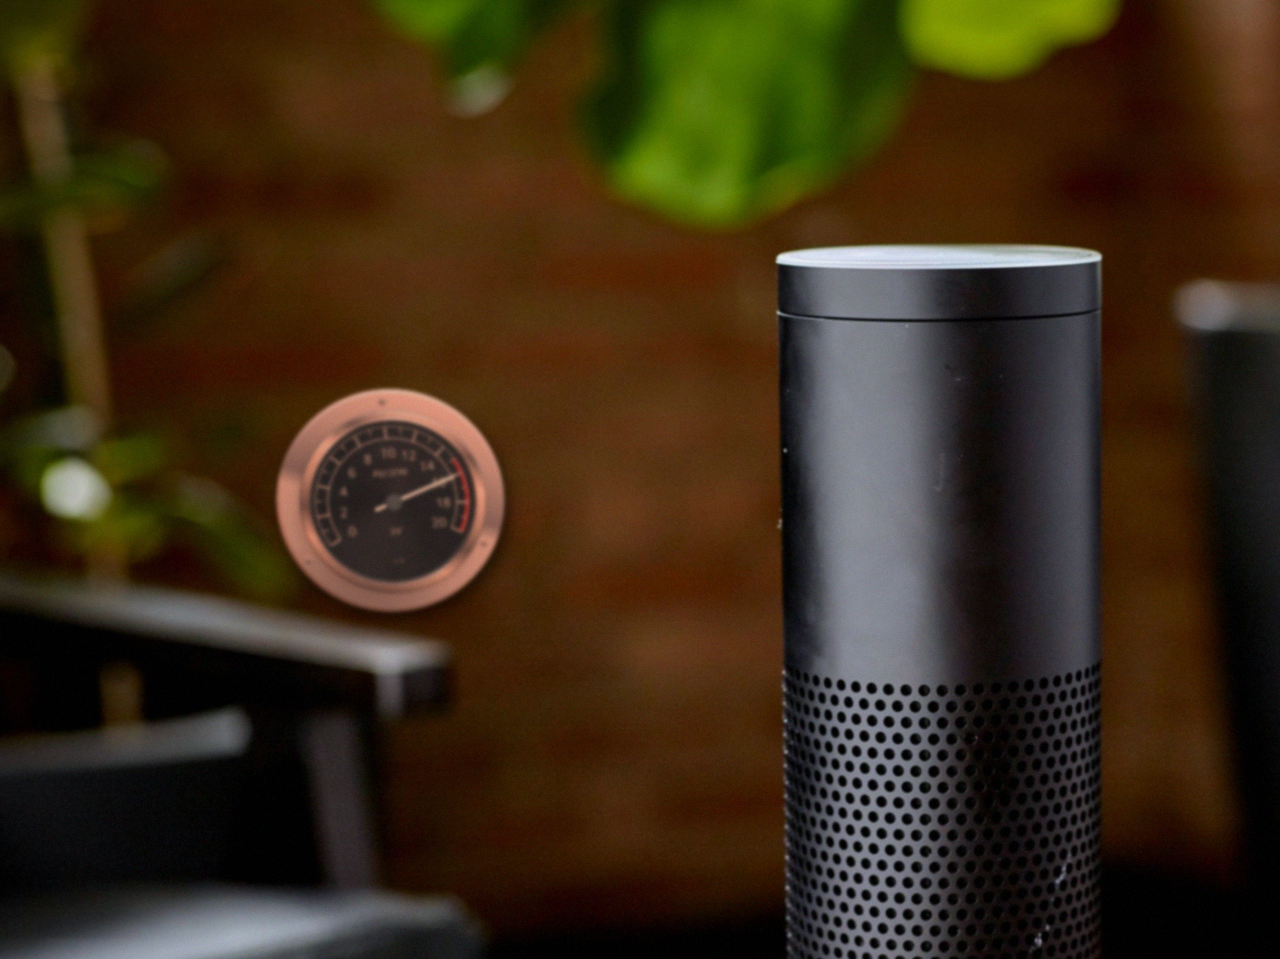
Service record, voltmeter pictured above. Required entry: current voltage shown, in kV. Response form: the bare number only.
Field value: 16
